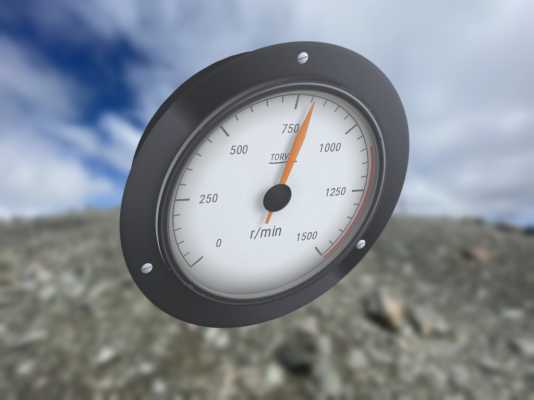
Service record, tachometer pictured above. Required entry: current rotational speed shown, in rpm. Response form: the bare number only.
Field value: 800
